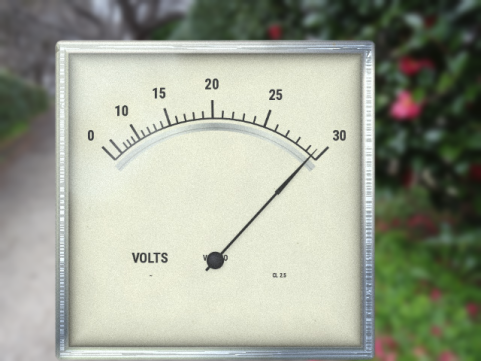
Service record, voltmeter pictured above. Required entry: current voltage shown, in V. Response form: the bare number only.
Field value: 29.5
